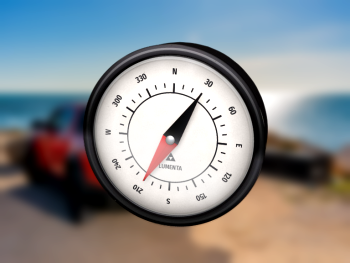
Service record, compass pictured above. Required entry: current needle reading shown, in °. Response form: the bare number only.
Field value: 210
